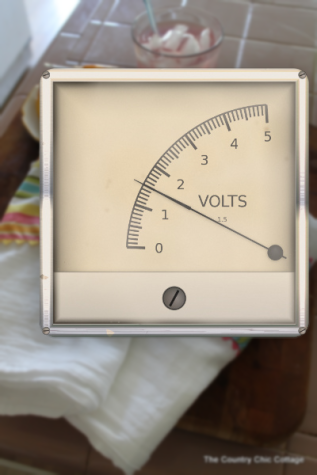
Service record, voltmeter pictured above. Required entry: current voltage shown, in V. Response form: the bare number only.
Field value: 1.5
